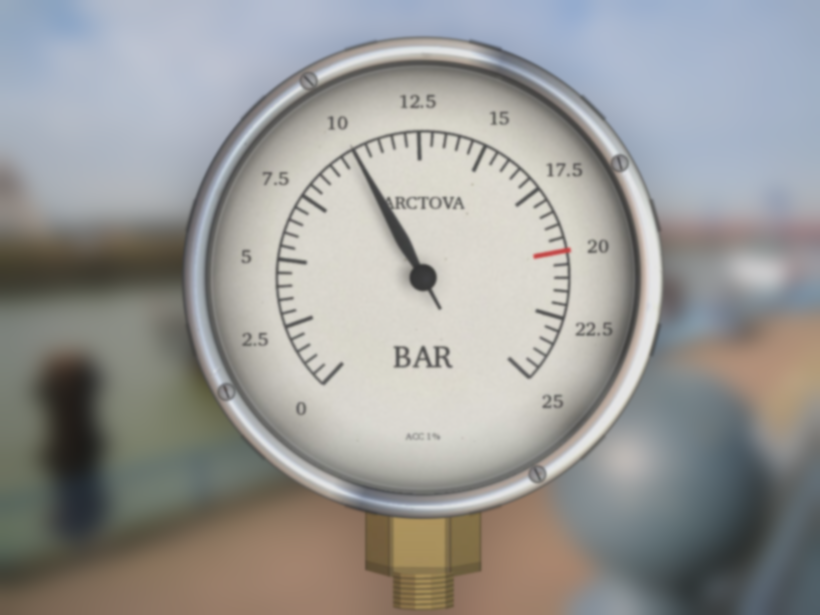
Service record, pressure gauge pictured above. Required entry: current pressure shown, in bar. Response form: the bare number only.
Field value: 10
